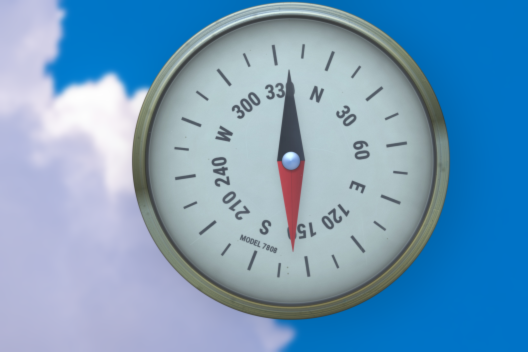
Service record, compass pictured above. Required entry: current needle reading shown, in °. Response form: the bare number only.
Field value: 157.5
